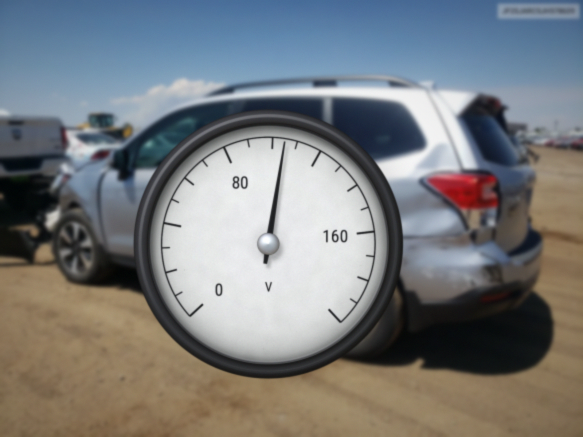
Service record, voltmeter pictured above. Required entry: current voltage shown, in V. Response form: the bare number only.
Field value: 105
